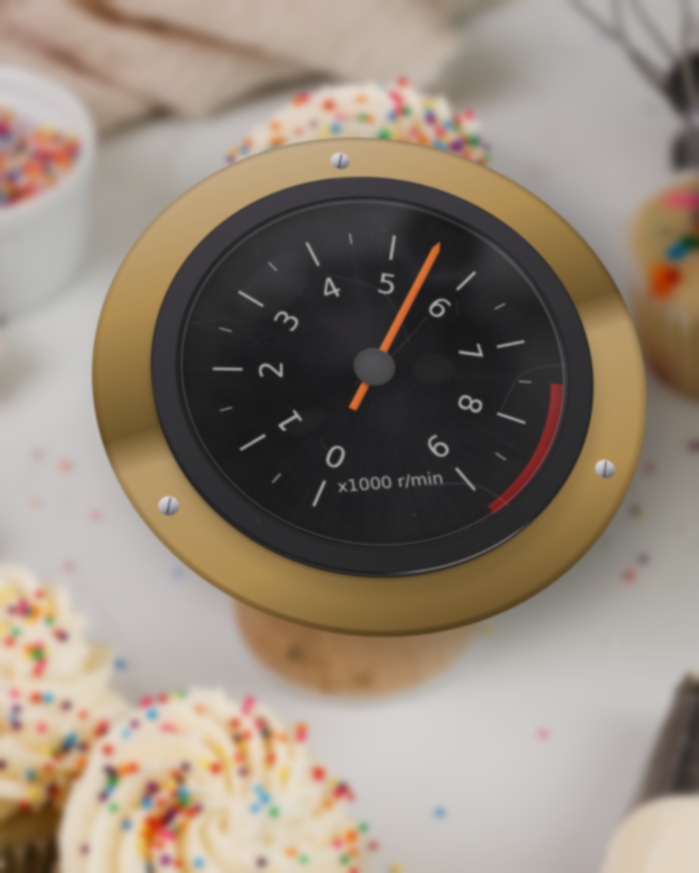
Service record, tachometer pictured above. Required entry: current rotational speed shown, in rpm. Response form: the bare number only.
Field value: 5500
